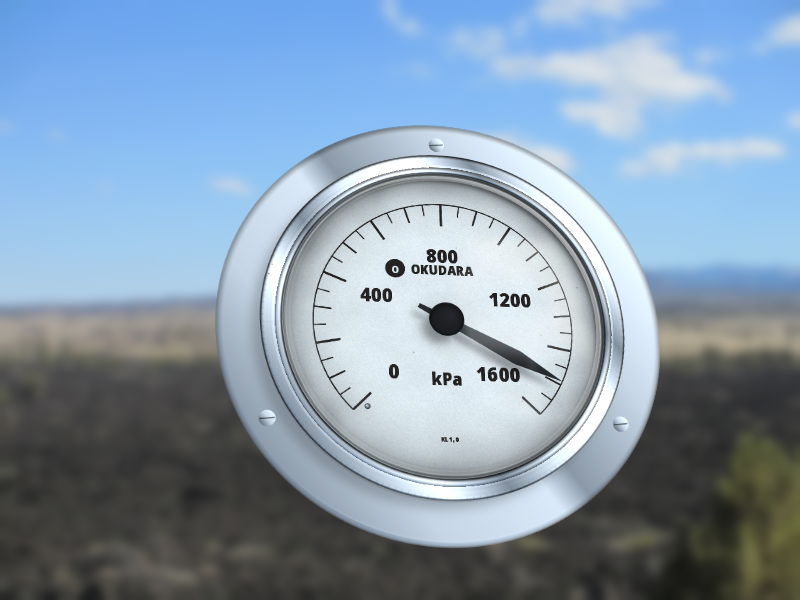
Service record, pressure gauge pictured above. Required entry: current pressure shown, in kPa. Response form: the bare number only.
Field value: 1500
